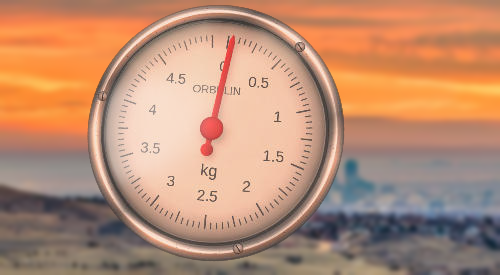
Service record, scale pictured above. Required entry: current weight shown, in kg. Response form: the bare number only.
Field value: 0.05
